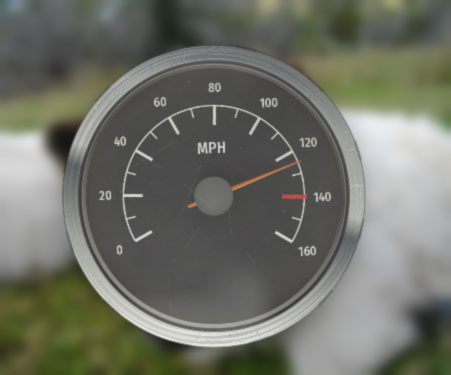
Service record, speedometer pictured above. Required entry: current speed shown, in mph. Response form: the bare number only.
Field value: 125
